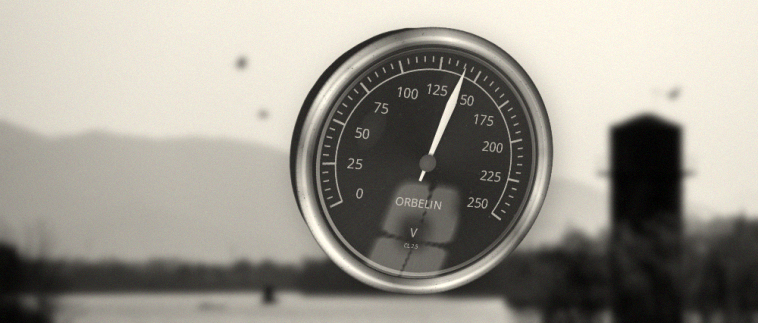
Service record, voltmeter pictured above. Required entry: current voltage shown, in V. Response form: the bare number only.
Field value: 140
